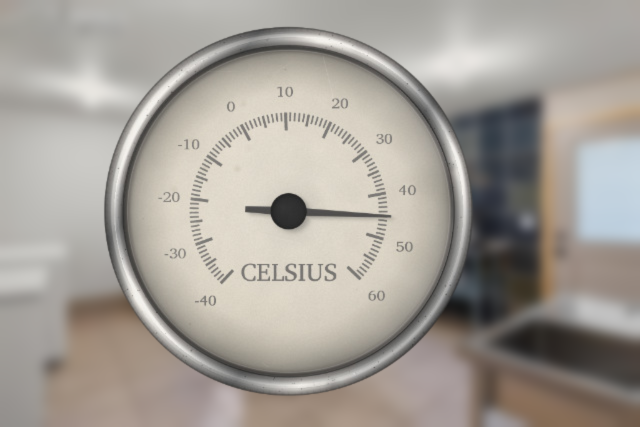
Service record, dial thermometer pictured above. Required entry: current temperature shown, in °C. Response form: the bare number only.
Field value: 45
